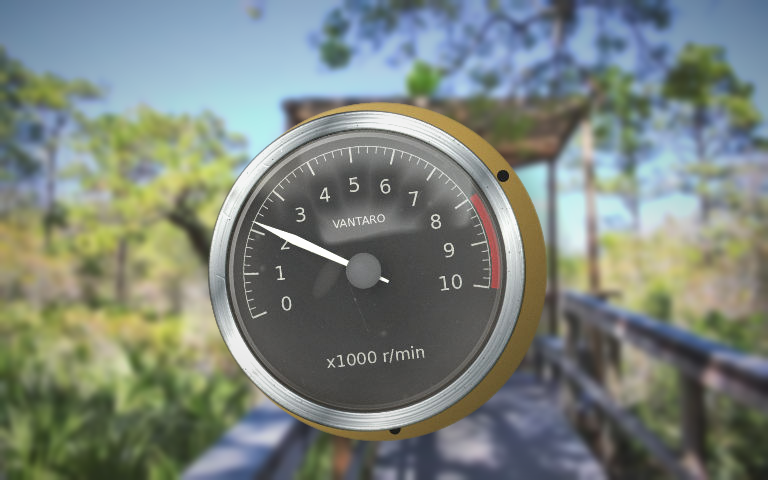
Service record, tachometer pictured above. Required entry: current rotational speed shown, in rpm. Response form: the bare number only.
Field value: 2200
